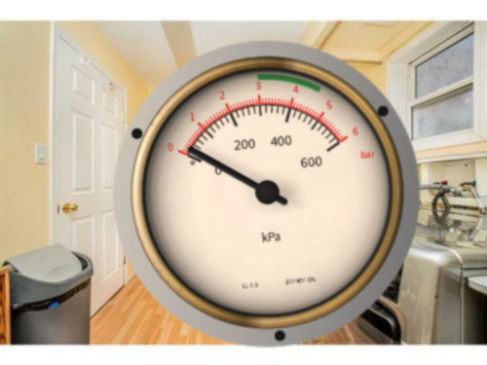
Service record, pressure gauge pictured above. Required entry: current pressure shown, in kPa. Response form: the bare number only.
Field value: 20
